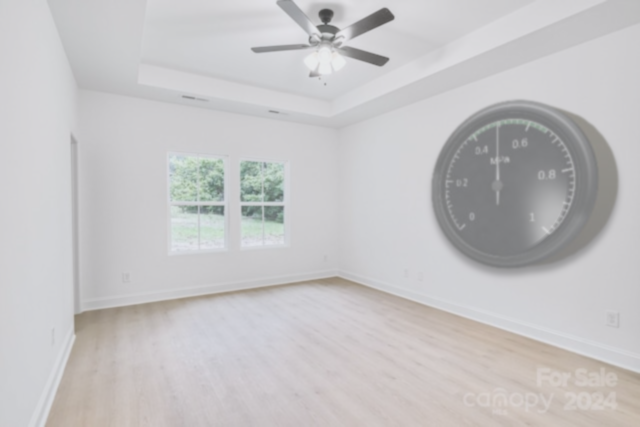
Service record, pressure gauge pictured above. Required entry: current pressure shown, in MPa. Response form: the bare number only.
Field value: 0.5
